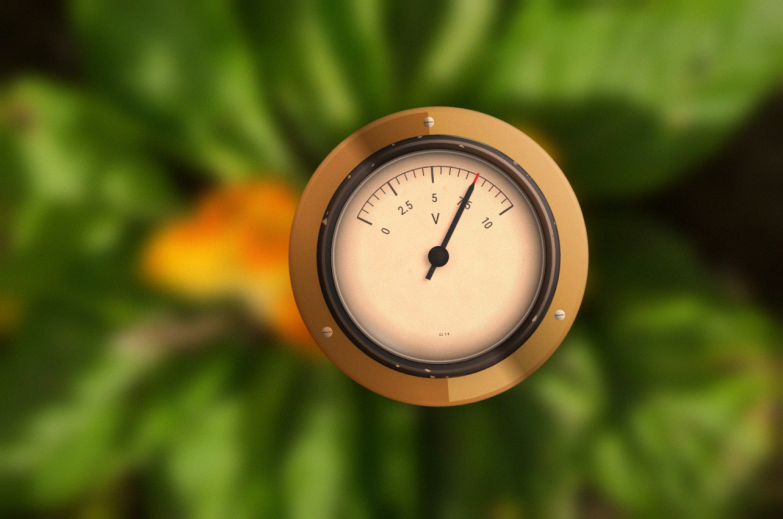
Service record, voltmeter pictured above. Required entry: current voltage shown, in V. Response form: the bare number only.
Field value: 7.5
